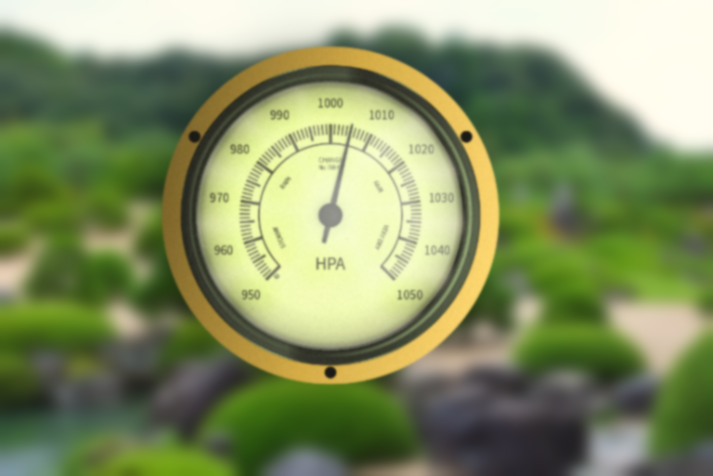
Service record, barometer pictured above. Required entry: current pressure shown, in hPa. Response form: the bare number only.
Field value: 1005
